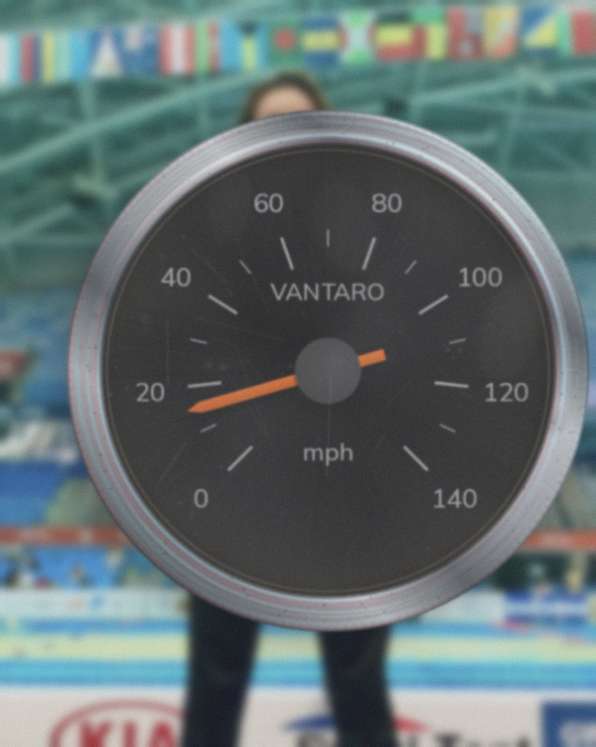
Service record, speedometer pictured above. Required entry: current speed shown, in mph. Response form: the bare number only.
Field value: 15
